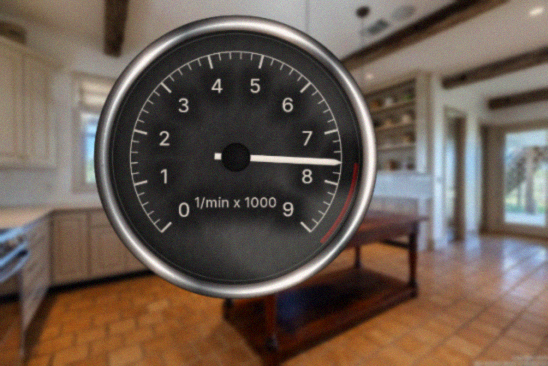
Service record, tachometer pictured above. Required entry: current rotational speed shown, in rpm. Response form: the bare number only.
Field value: 7600
